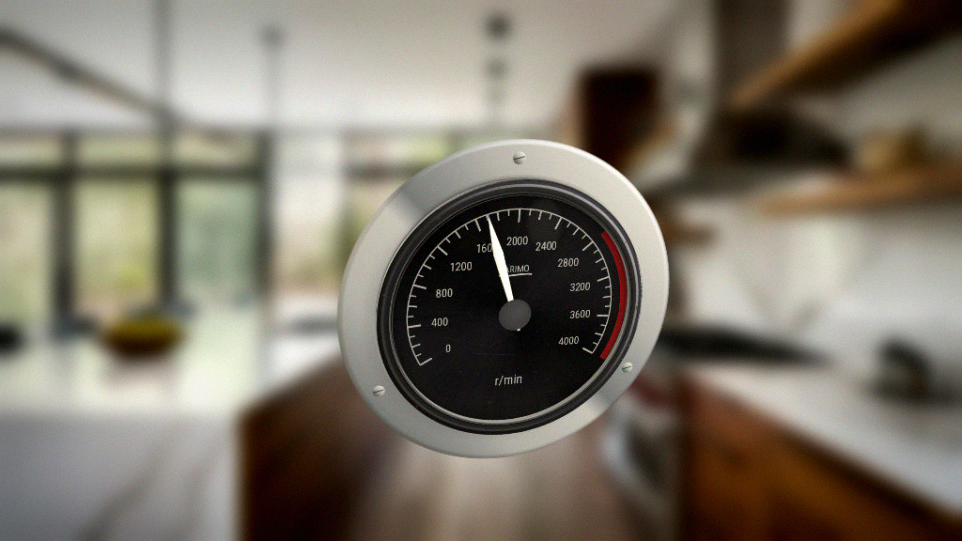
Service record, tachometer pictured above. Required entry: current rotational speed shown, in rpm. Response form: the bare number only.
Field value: 1700
